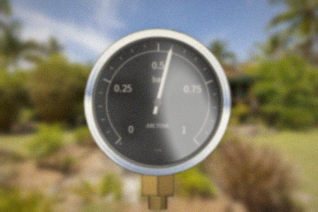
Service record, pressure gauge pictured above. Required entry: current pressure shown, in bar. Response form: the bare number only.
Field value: 0.55
